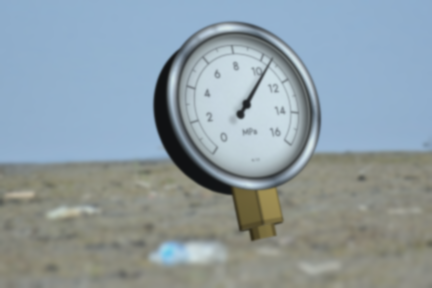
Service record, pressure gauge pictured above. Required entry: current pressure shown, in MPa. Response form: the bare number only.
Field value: 10.5
